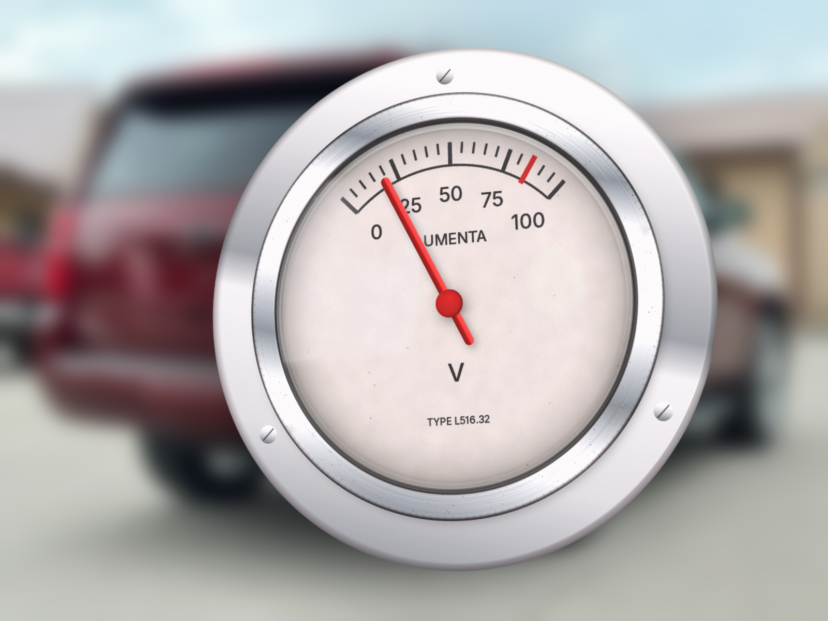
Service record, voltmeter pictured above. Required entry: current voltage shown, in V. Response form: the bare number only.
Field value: 20
